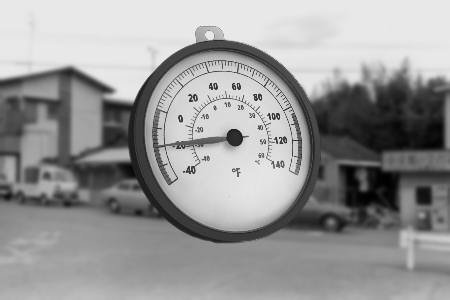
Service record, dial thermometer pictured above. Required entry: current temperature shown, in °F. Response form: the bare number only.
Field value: -20
